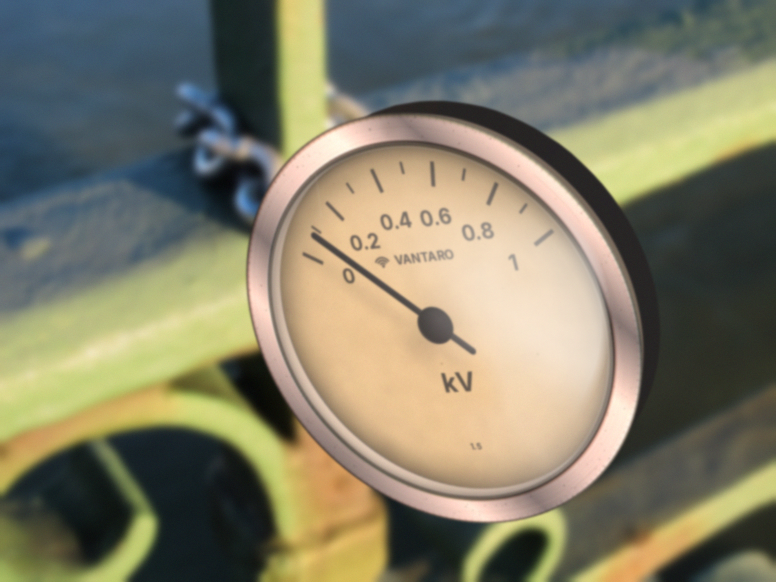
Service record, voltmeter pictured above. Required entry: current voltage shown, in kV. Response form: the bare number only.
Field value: 0.1
